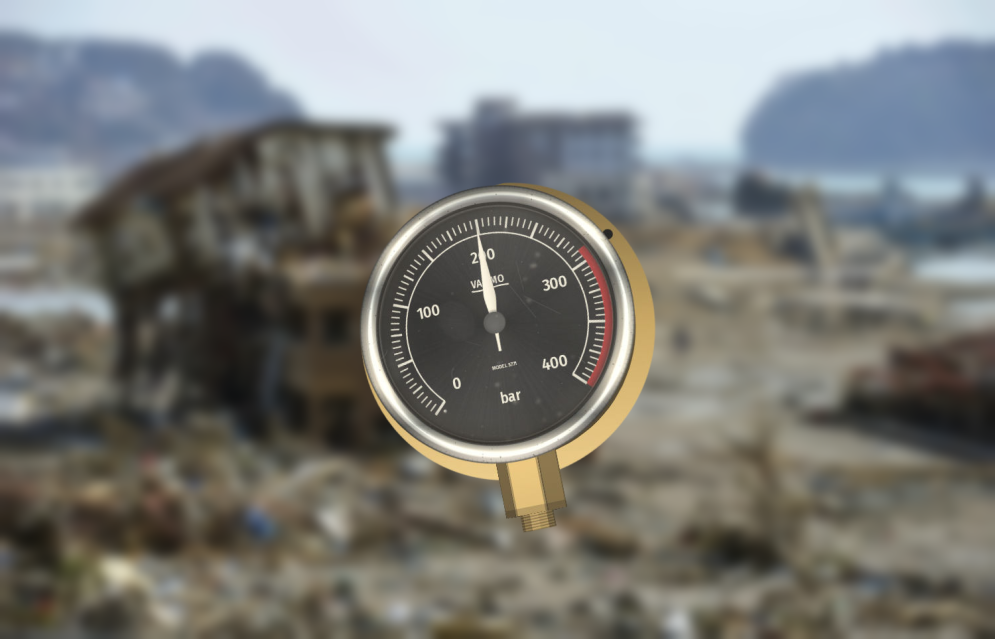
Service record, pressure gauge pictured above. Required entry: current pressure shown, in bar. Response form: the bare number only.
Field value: 200
